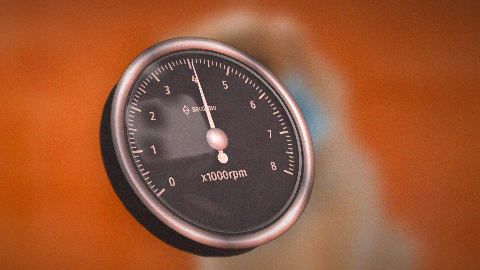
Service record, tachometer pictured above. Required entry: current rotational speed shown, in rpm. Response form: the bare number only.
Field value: 4000
